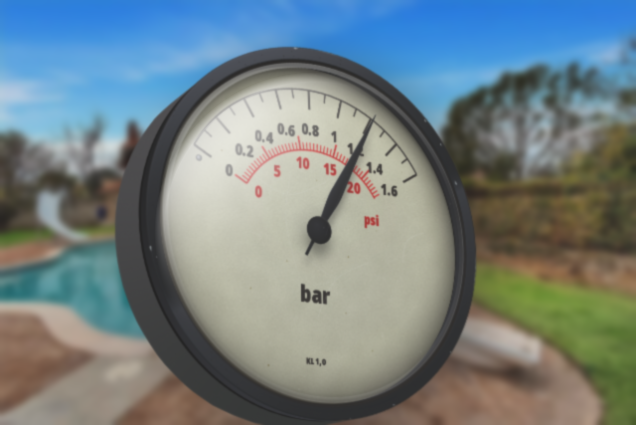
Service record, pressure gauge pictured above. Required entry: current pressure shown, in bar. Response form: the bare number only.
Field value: 1.2
